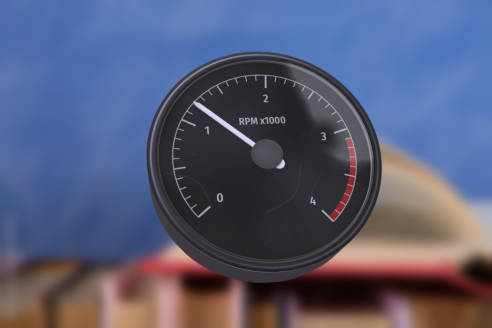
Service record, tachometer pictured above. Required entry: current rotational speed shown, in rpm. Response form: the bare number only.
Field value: 1200
